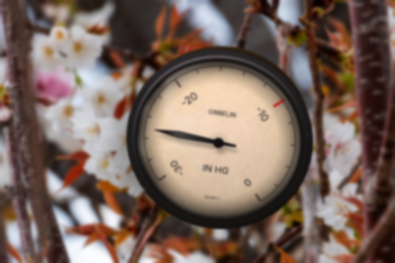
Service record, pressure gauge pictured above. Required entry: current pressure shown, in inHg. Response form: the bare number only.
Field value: -25
